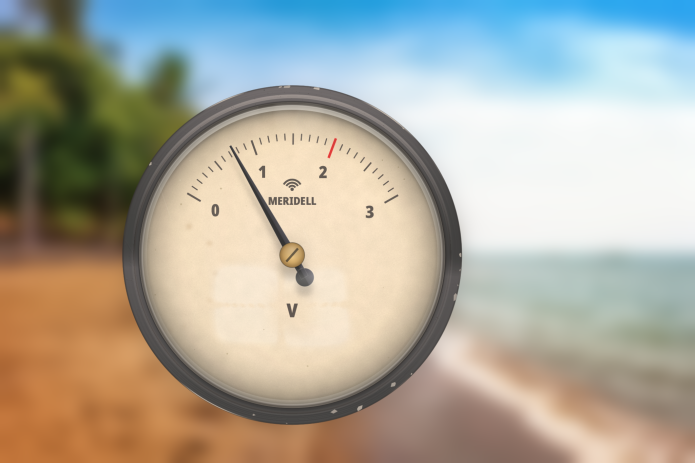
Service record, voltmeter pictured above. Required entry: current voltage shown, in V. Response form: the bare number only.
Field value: 0.75
